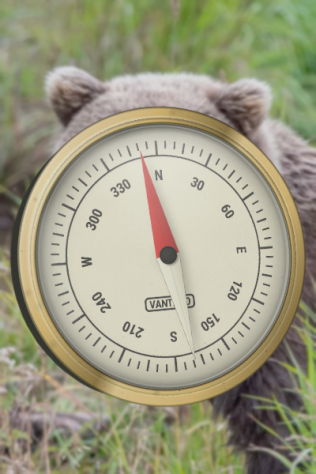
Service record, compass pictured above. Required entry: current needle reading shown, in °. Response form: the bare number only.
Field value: 350
